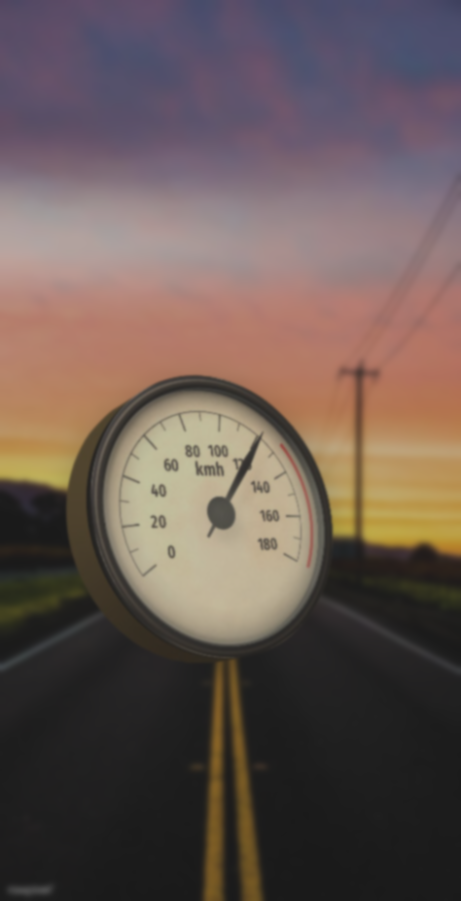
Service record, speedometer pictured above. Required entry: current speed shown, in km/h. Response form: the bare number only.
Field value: 120
